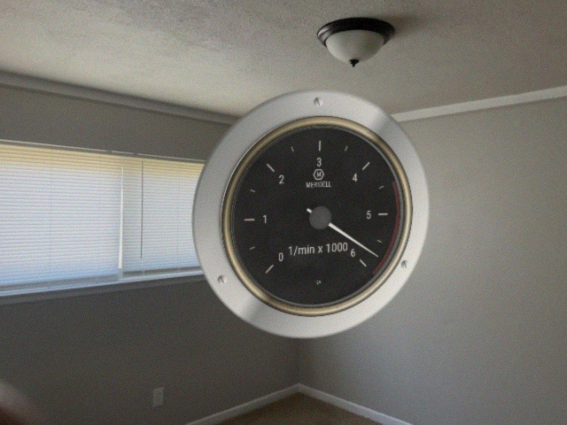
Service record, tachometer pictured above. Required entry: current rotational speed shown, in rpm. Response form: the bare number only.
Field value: 5750
